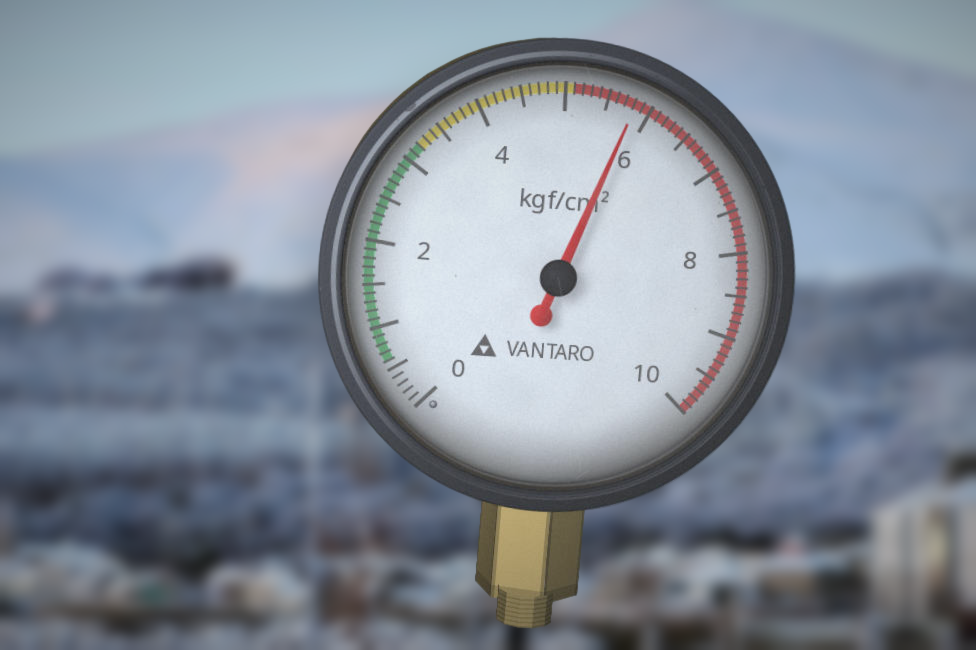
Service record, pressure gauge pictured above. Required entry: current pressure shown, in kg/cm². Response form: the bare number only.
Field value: 5.8
